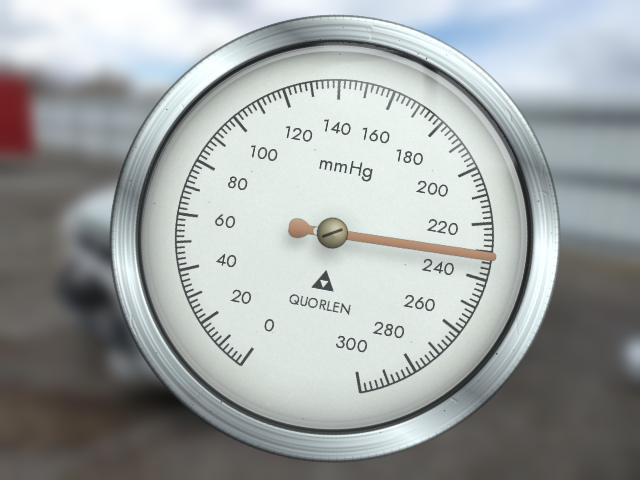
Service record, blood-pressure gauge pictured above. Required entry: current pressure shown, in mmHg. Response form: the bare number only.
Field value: 232
